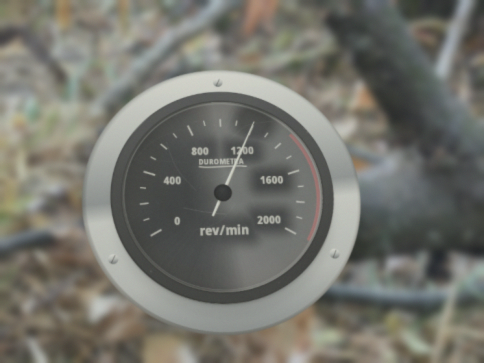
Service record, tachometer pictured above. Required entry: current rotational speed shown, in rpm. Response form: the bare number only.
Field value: 1200
